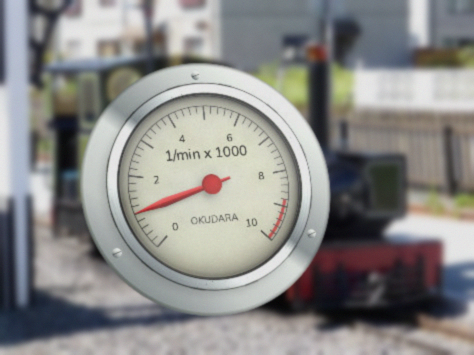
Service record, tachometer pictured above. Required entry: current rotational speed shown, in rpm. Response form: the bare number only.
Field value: 1000
